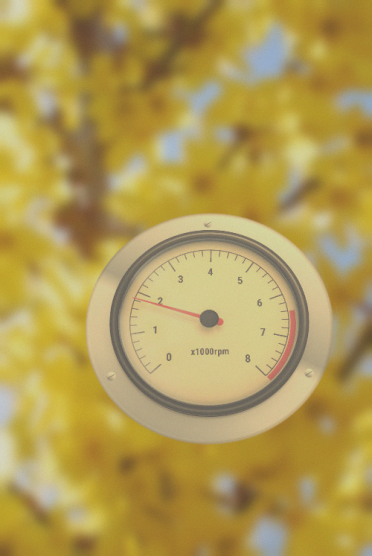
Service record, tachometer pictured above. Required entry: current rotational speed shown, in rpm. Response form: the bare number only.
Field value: 1800
